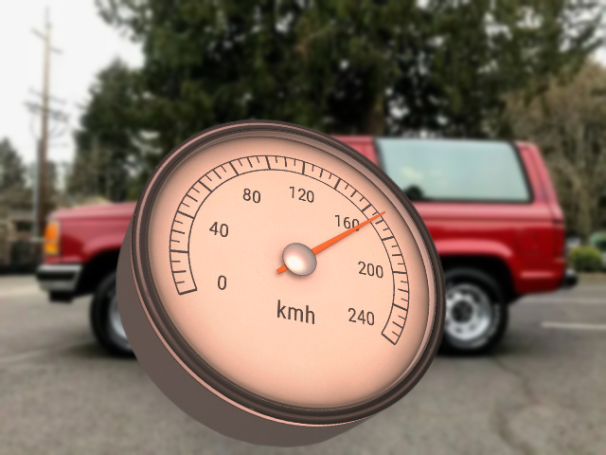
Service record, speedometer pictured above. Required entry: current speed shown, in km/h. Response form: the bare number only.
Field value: 167.5
